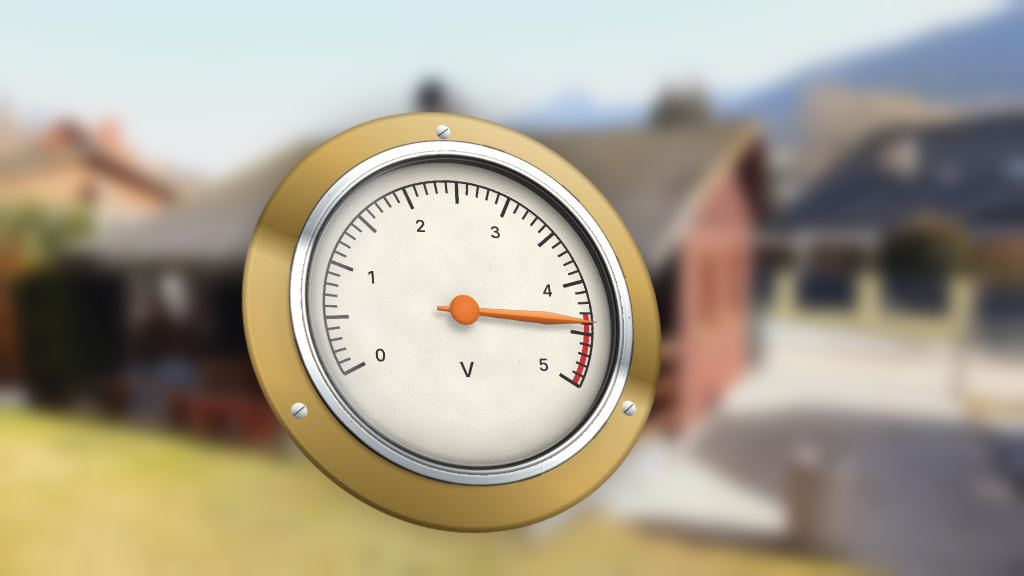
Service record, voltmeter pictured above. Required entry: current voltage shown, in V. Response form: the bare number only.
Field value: 4.4
